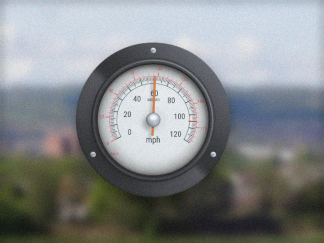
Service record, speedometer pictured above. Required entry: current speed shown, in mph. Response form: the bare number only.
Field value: 60
